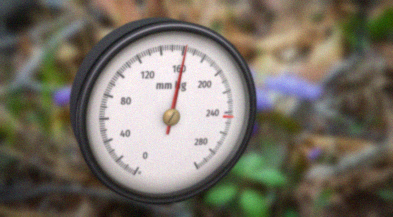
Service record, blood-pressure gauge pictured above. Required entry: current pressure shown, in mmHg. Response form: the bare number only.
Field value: 160
